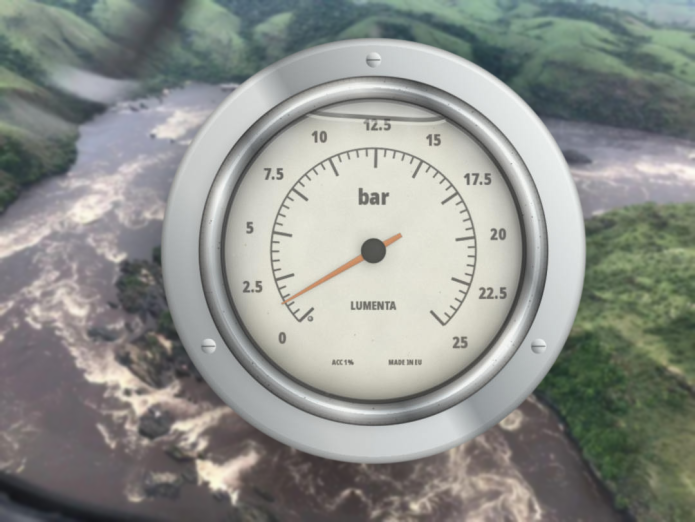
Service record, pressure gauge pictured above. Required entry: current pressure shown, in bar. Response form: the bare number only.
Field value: 1.25
